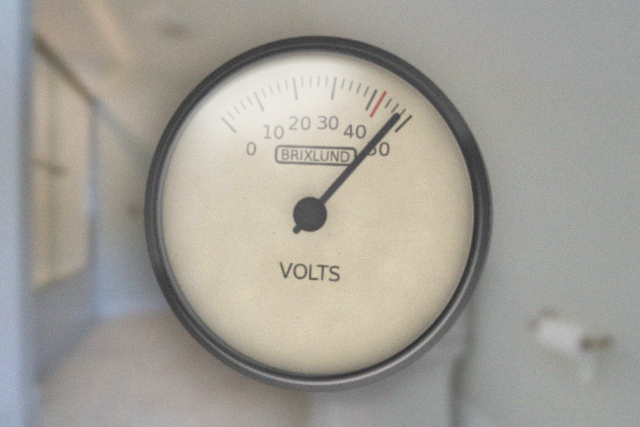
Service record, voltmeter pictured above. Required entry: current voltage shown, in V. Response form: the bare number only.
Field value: 48
